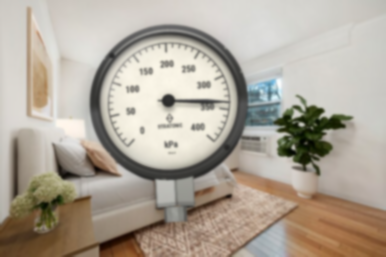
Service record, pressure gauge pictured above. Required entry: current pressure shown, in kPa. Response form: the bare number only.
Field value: 340
